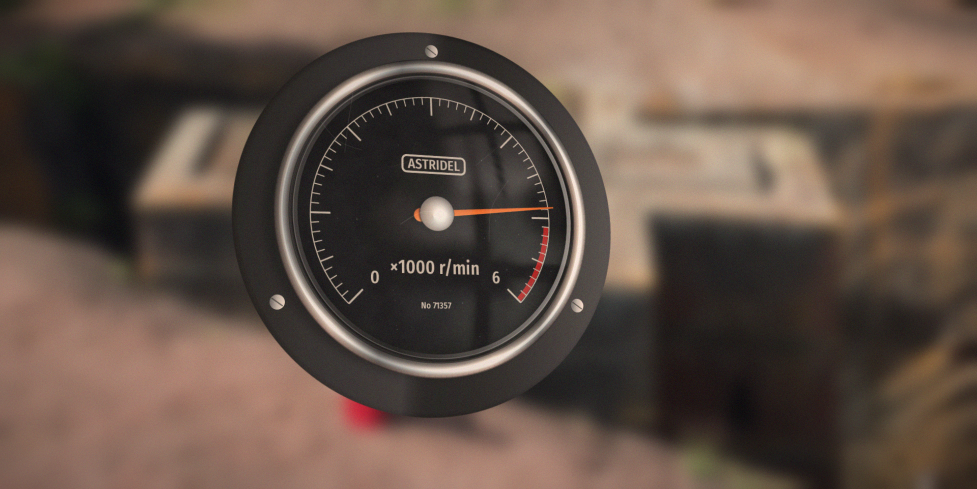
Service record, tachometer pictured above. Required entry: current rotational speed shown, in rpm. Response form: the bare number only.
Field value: 4900
